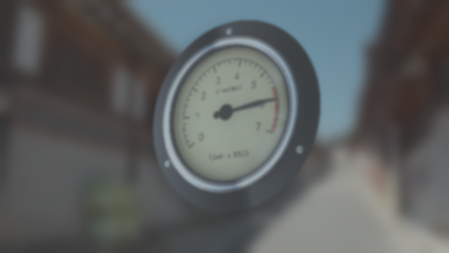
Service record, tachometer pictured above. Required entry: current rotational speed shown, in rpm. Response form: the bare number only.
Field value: 6000
